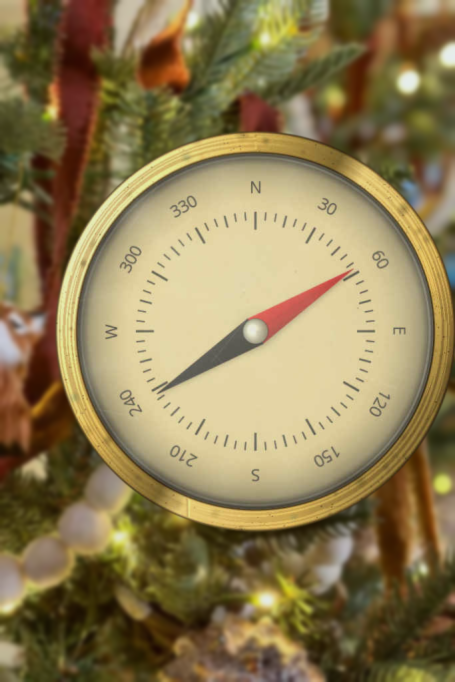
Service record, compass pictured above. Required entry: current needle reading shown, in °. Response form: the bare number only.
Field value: 57.5
